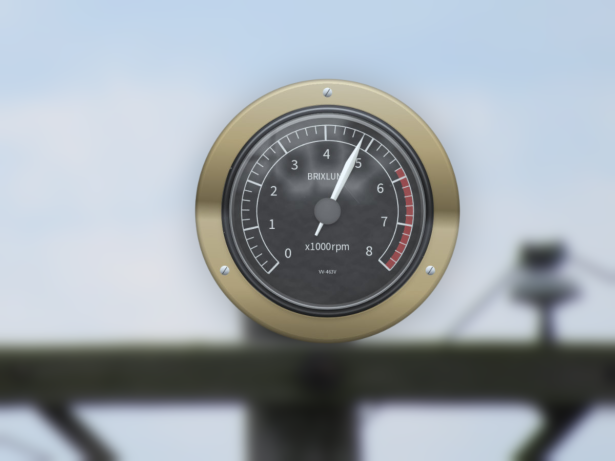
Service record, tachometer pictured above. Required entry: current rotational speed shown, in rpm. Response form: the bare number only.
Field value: 4800
